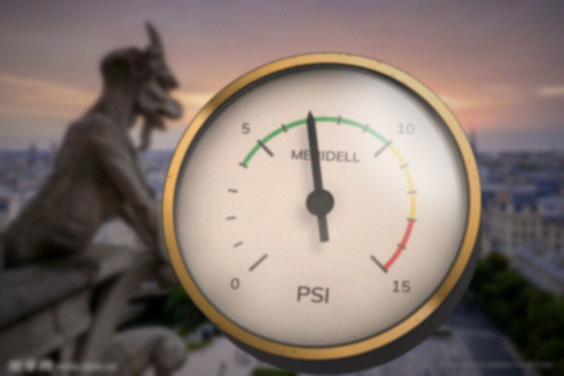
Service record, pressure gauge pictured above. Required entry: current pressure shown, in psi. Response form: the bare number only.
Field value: 7
